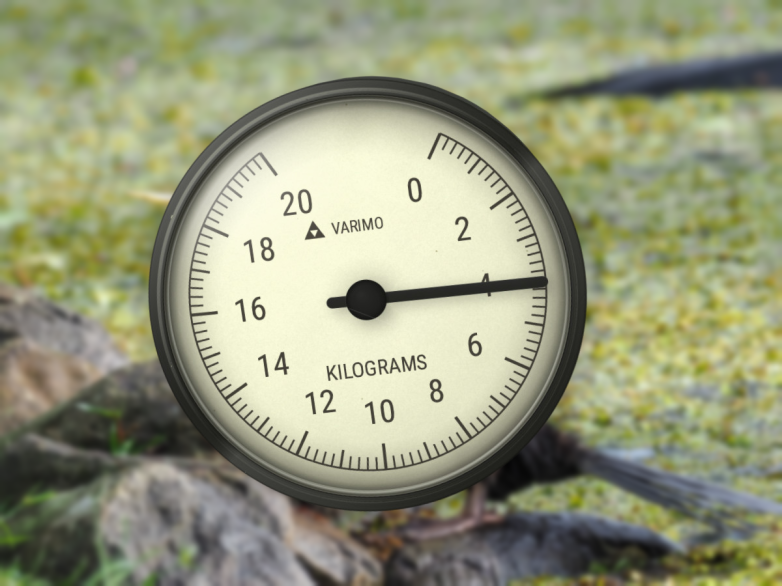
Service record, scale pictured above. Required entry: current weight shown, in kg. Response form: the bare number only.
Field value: 4
